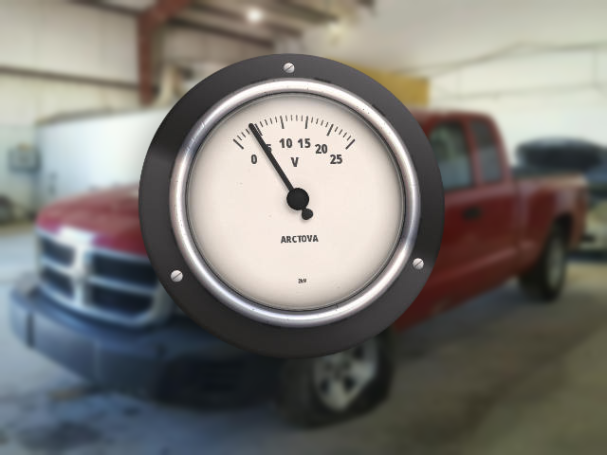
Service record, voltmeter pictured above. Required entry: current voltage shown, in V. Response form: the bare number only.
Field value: 4
